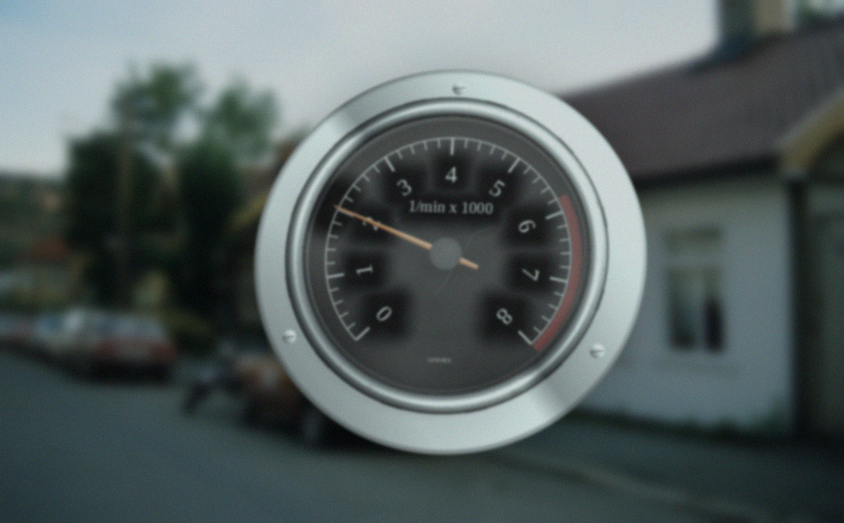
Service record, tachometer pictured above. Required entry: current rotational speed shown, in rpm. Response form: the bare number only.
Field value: 2000
